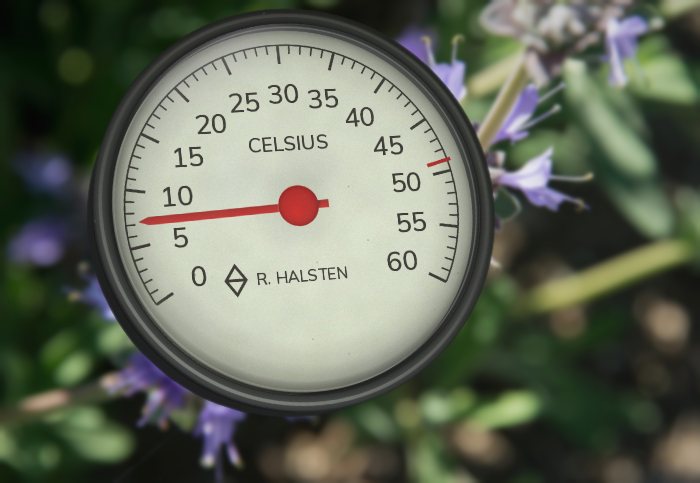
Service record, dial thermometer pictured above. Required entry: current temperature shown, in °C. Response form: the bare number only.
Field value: 7
